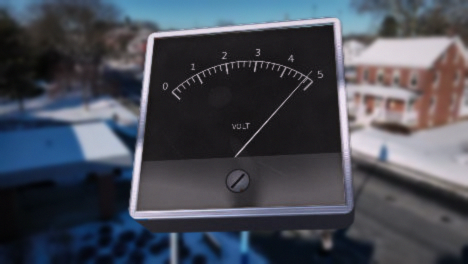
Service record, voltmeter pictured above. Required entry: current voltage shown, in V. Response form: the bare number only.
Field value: 4.8
